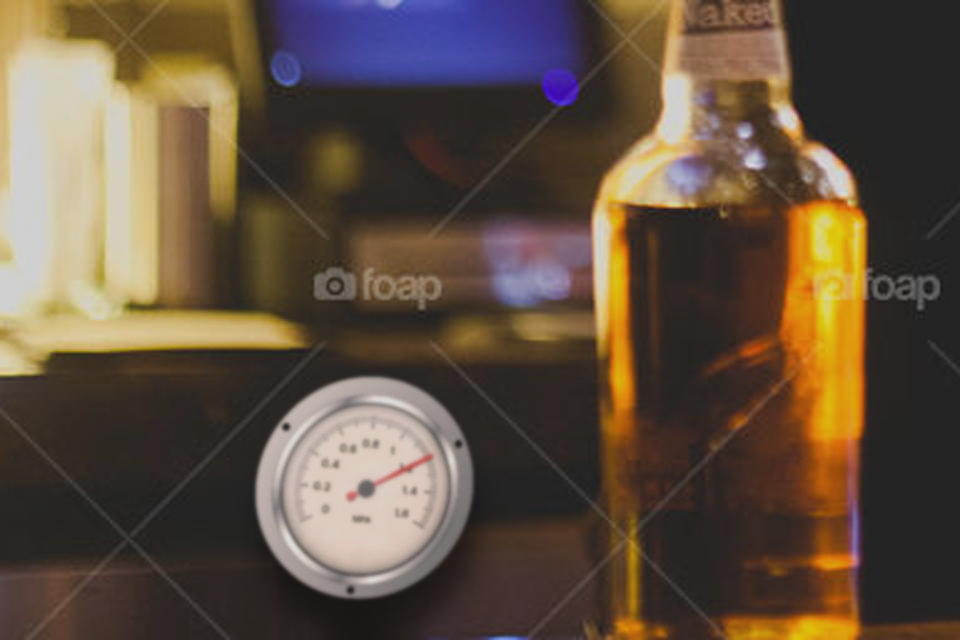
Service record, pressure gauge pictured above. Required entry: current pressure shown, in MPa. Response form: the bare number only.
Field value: 1.2
